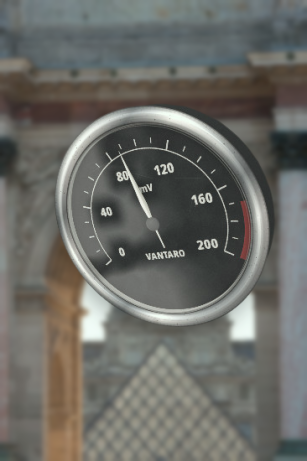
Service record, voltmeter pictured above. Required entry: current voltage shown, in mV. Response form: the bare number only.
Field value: 90
